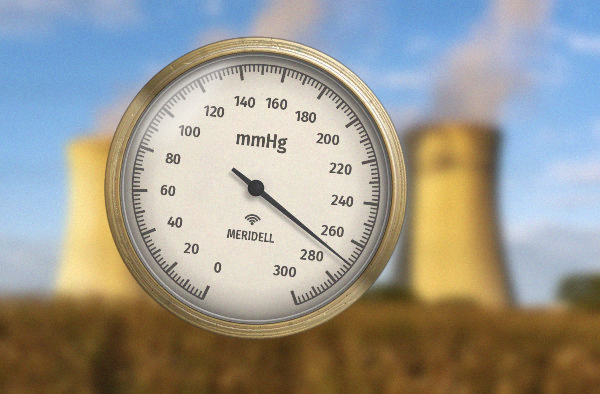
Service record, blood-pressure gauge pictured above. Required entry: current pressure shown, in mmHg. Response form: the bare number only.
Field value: 270
